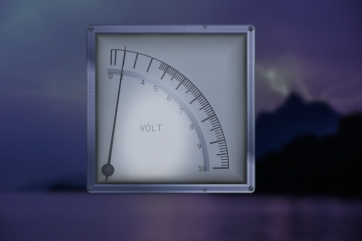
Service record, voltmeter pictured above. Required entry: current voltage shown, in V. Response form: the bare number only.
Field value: 2
